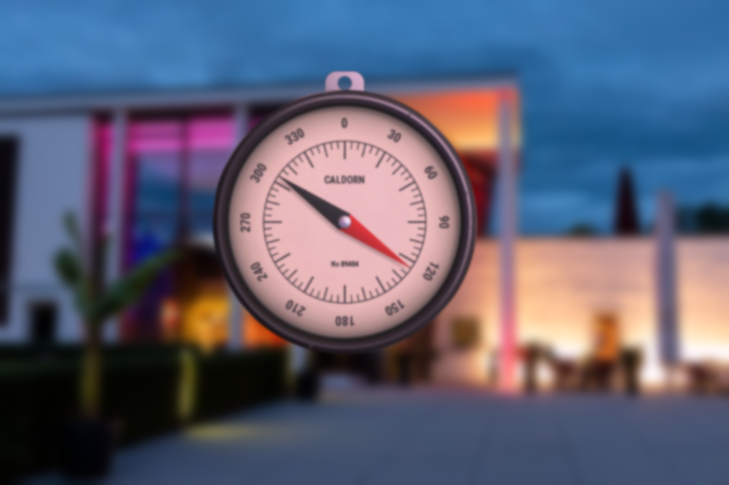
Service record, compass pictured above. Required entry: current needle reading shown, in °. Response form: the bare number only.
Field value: 125
